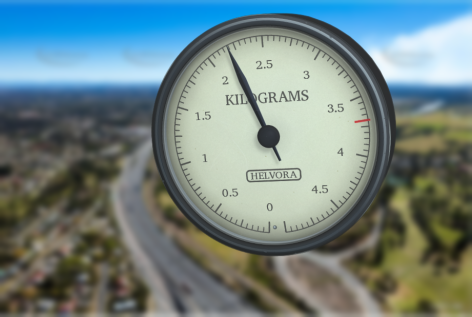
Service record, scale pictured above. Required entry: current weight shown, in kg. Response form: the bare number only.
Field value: 2.2
